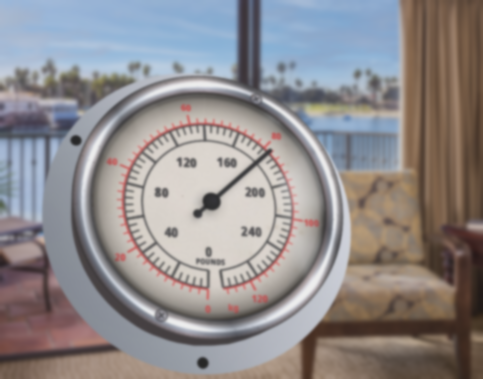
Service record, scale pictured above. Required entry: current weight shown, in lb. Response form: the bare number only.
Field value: 180
